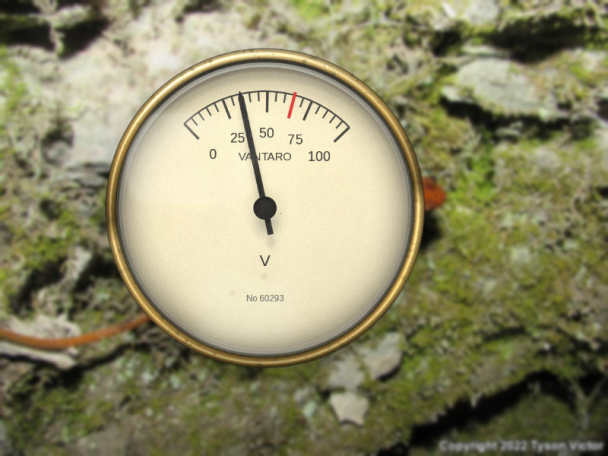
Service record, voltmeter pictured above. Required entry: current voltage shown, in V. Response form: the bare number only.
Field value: 35
